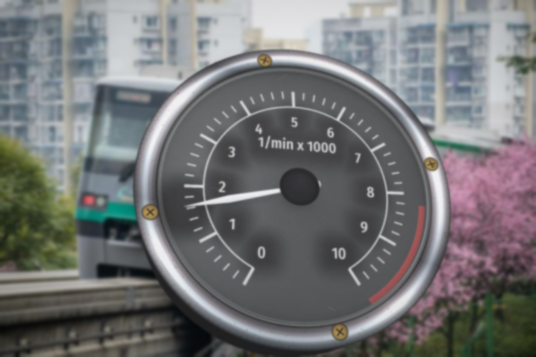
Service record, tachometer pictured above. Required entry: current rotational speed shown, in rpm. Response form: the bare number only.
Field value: 1600
